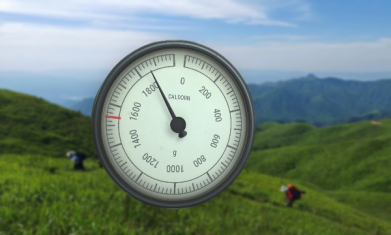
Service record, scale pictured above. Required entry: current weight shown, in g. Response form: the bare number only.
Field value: 1860
